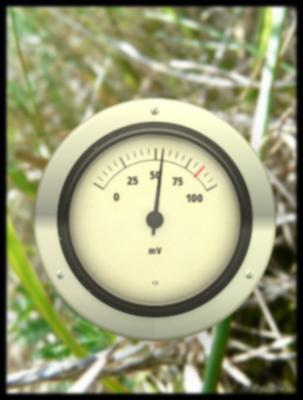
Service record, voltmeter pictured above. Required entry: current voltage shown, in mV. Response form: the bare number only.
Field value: 55
